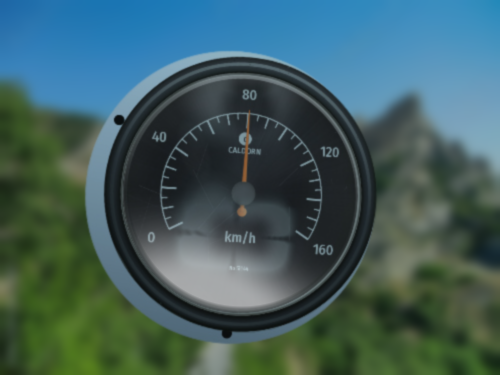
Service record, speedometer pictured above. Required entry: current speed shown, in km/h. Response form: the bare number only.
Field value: 80
